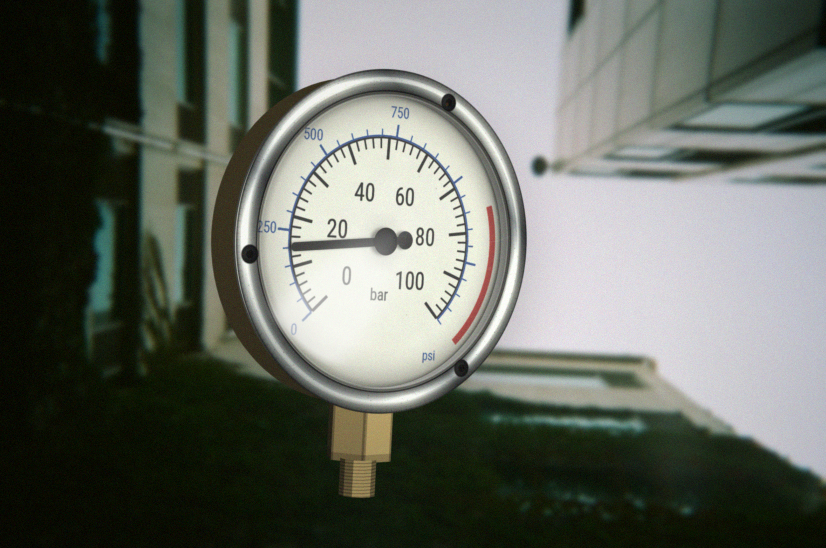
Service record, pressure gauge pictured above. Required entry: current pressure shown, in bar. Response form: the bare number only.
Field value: 14
